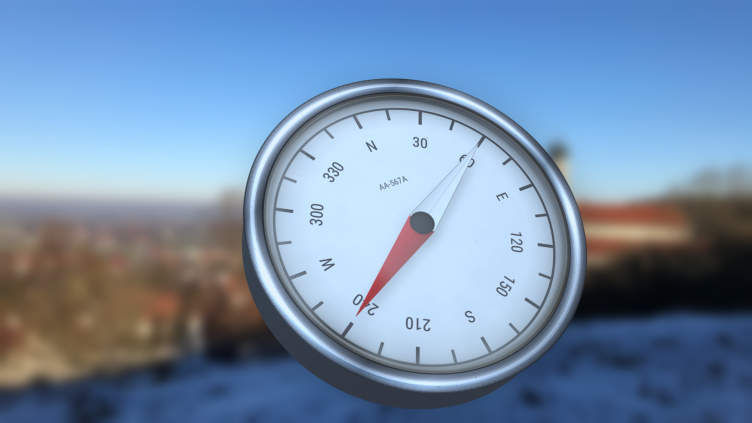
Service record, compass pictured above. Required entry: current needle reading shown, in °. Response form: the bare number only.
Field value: 240
